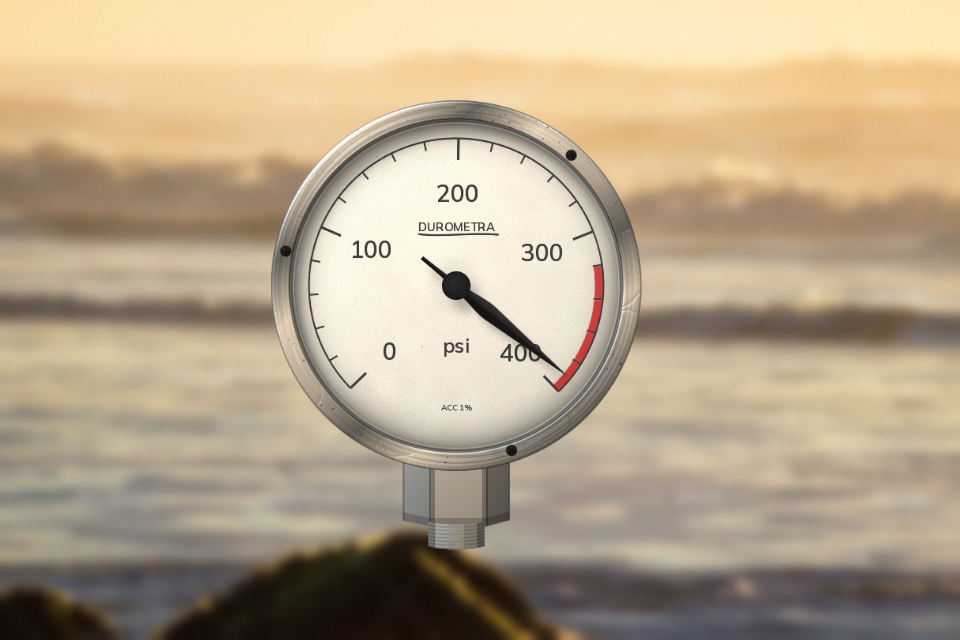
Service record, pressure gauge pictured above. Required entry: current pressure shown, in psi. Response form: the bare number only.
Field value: 390
